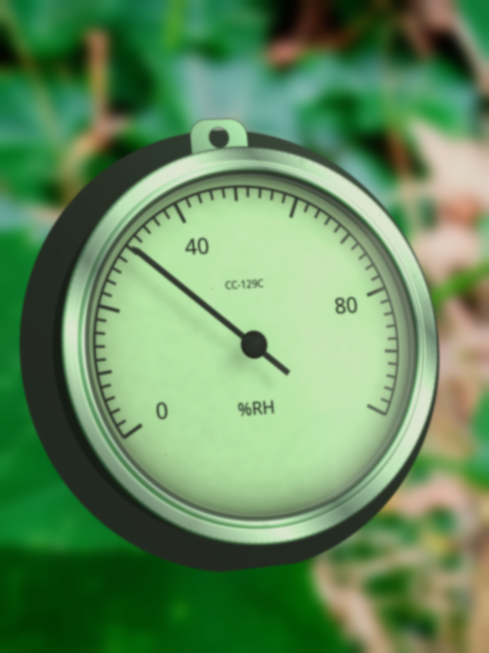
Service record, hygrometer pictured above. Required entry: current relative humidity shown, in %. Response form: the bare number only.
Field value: 30
